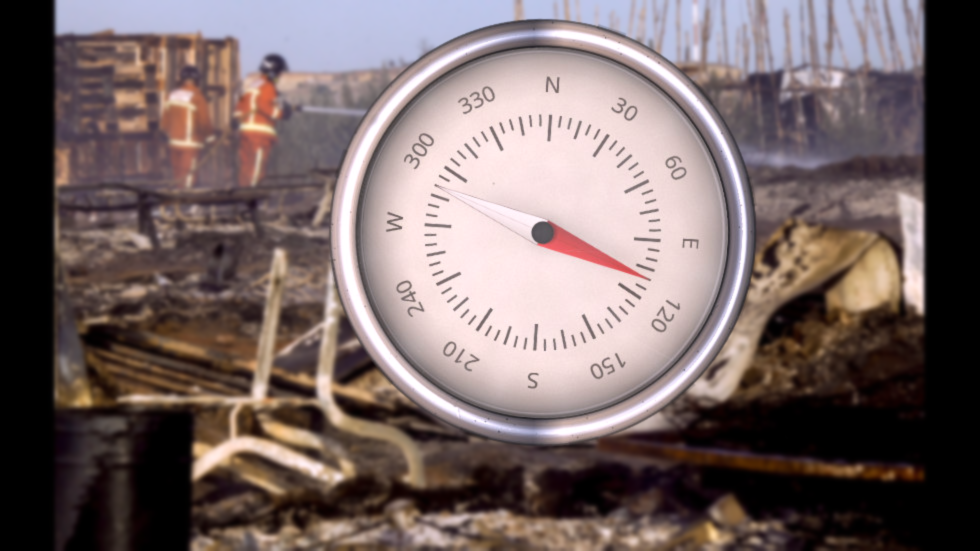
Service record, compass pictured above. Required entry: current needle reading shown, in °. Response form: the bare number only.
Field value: 110
